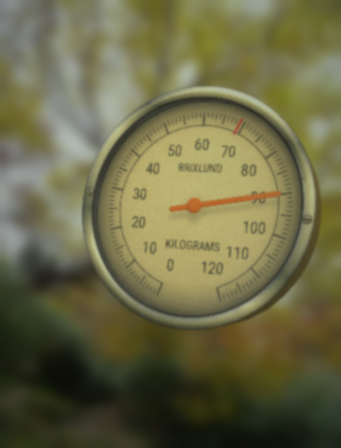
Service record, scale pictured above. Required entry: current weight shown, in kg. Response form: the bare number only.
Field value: 90
